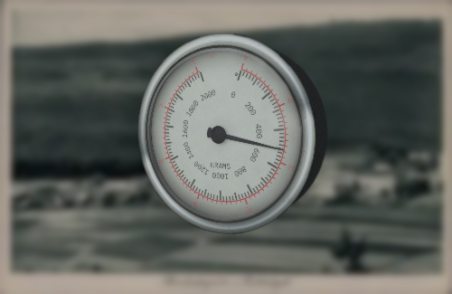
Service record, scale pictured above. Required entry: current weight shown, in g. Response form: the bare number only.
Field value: 500
